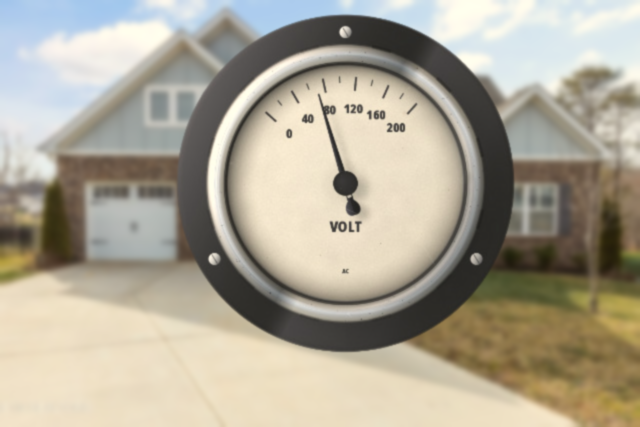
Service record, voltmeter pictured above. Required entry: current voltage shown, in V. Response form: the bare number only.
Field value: 70
